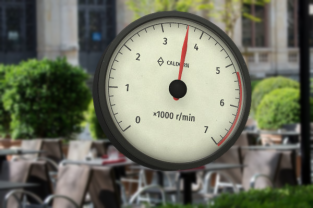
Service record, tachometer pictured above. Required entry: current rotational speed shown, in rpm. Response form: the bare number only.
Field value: 3600
